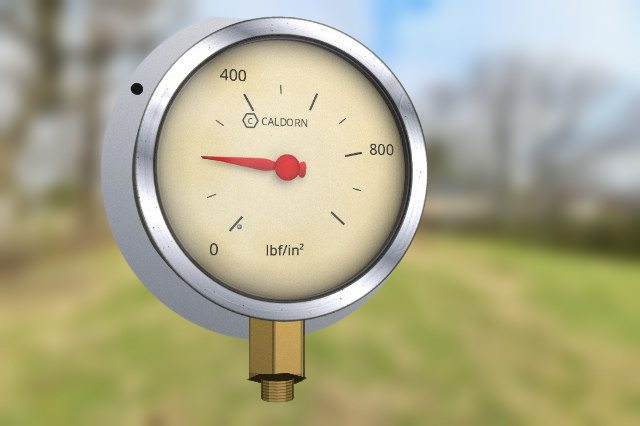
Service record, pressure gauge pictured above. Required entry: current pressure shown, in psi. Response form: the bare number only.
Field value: 200
